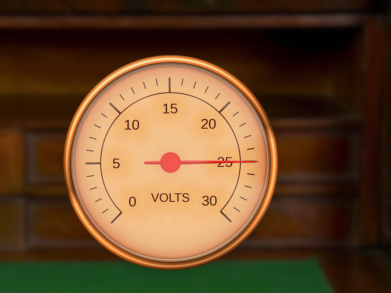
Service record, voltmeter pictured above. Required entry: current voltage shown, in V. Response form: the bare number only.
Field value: 25
